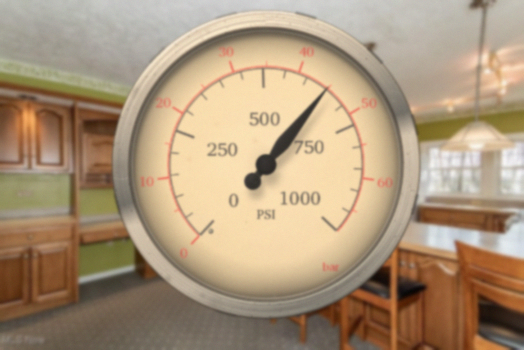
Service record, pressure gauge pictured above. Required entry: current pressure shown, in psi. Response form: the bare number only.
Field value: 650
